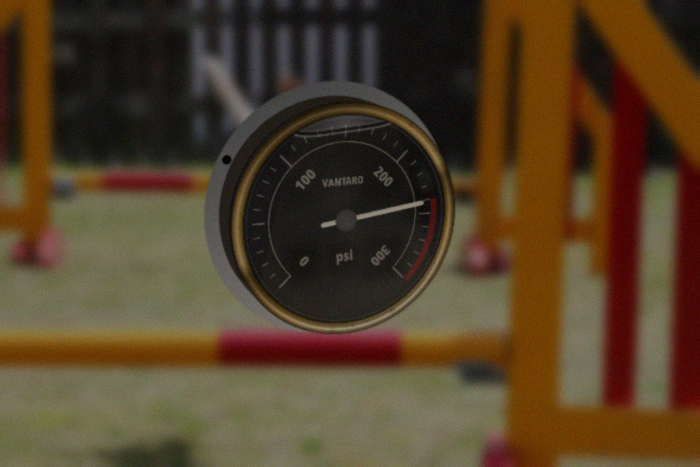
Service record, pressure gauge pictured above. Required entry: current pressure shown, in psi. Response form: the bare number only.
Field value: 240
